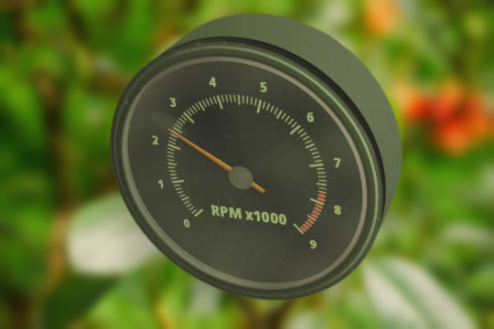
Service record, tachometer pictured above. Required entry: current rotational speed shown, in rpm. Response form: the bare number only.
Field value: 2500
